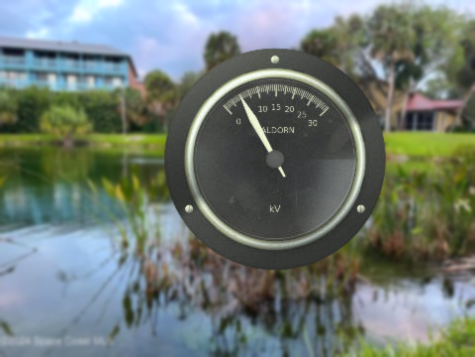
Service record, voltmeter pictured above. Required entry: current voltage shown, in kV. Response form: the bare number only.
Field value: 5
